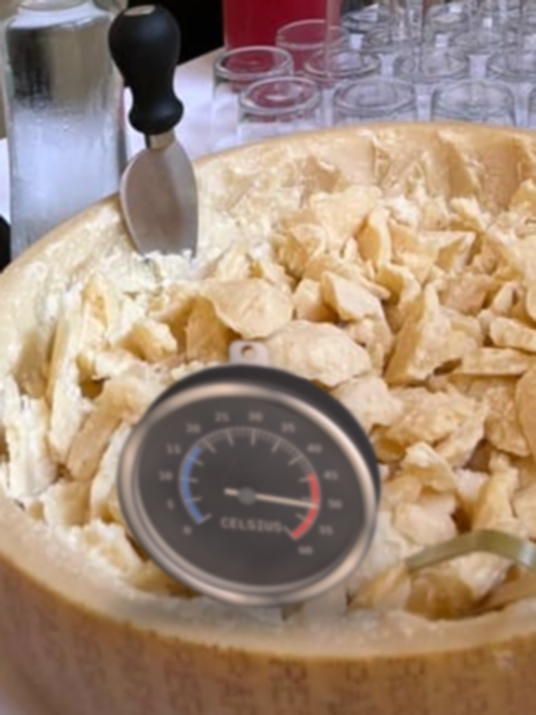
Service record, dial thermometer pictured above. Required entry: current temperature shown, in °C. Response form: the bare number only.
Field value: 50
